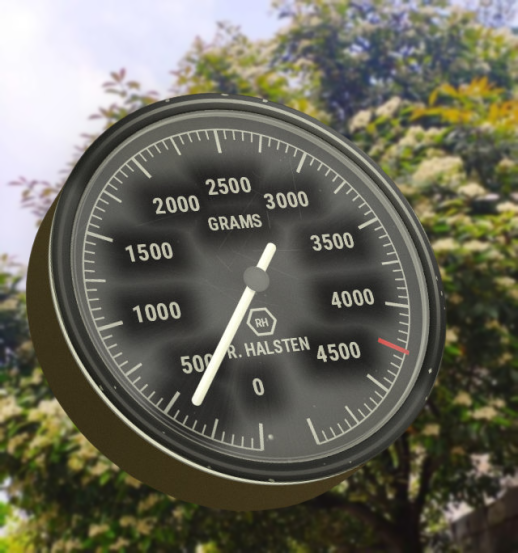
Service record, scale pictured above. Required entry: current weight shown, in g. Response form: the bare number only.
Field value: 400
